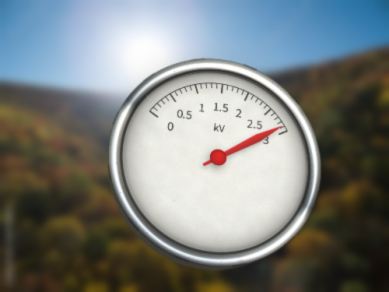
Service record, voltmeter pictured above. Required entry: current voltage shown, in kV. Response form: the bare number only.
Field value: 2.9
